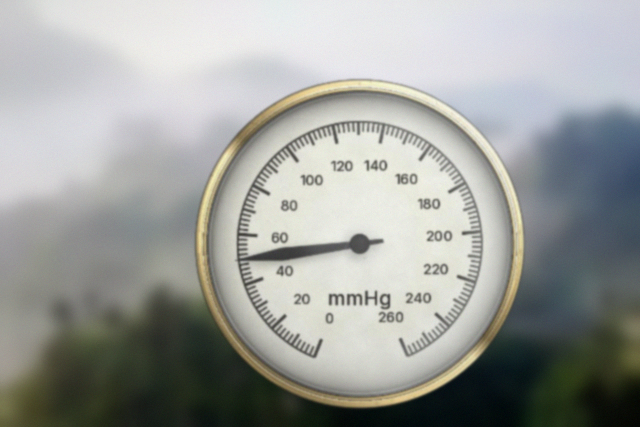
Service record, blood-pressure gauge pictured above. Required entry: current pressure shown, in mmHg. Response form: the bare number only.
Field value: 50
